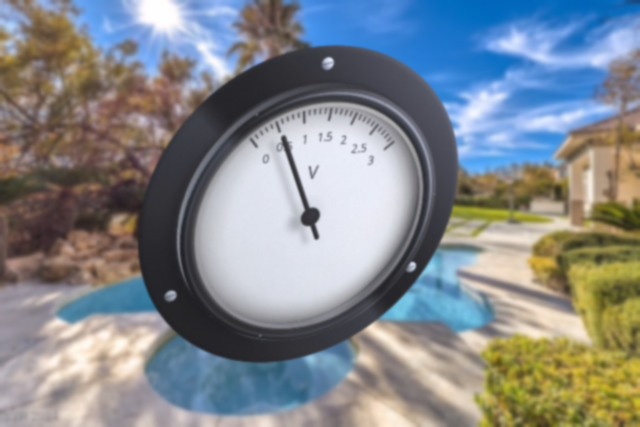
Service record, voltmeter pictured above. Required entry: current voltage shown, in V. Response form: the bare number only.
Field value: 0.5
